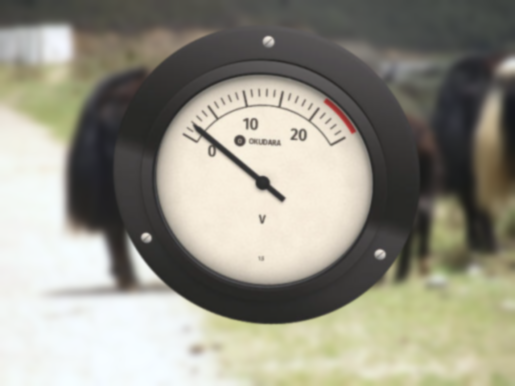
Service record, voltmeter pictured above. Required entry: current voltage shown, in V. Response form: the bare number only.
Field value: 2
